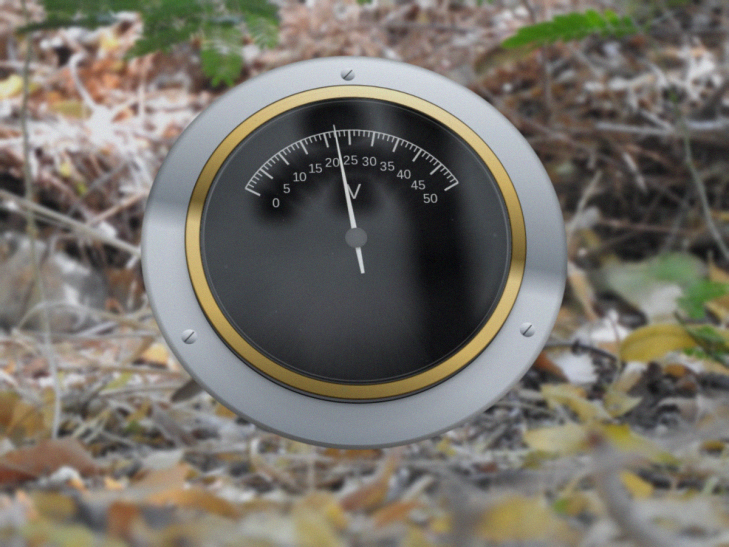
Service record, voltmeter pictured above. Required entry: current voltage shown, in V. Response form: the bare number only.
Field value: 22
